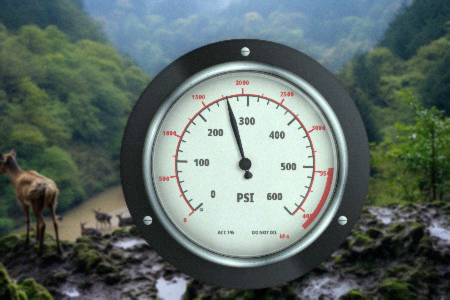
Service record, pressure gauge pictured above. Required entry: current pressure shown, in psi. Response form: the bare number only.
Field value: 260
